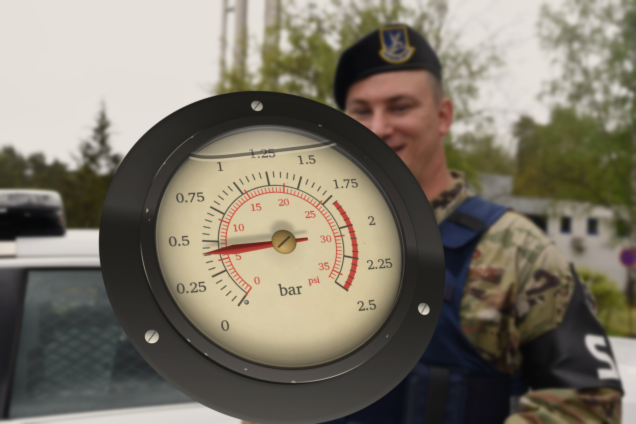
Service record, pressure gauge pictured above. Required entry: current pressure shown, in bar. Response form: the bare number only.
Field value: 0.4
